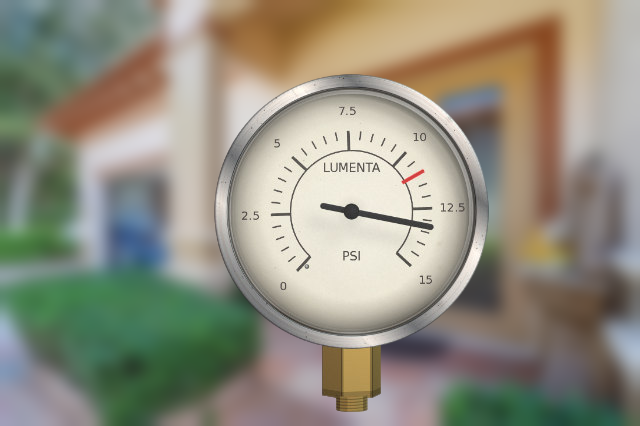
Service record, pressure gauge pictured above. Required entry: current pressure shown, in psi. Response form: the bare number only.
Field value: 13.25
